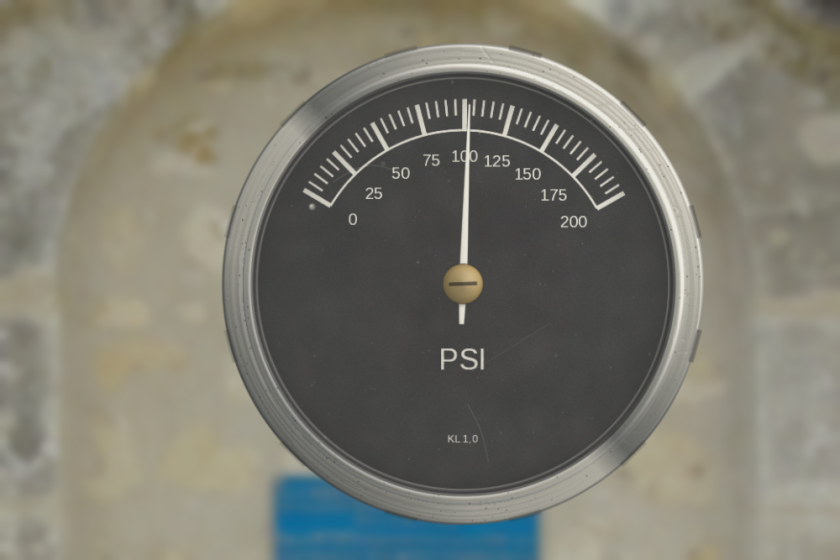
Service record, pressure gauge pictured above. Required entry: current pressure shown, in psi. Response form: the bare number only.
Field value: 102.5
